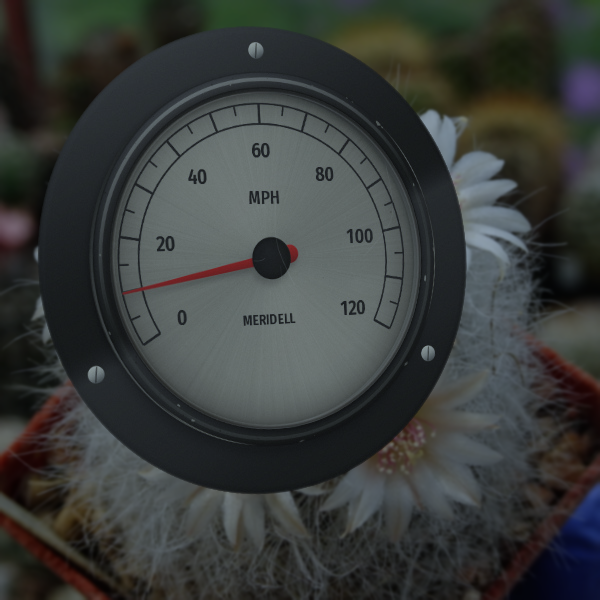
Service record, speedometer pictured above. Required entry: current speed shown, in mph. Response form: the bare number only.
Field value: 10
